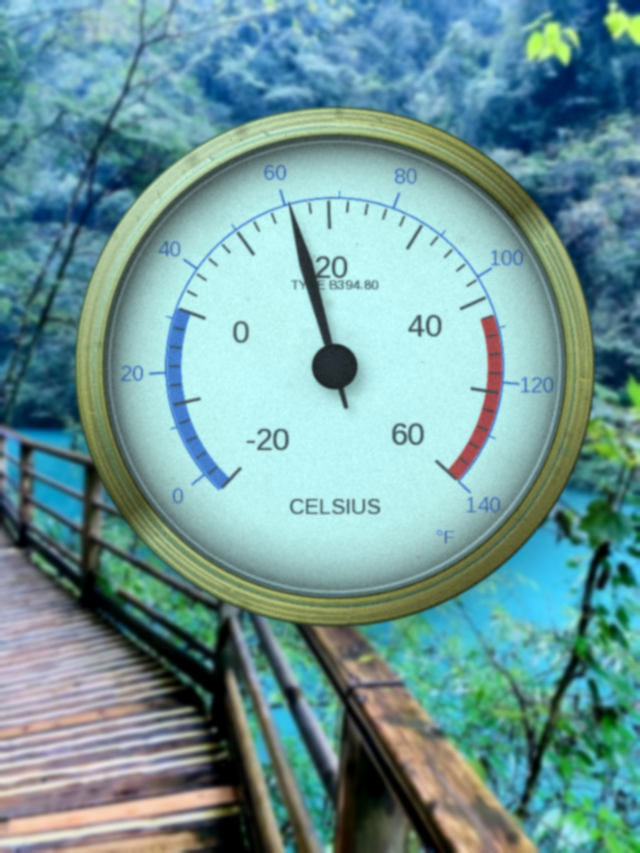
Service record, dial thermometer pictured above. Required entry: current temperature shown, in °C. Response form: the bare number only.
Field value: 16
